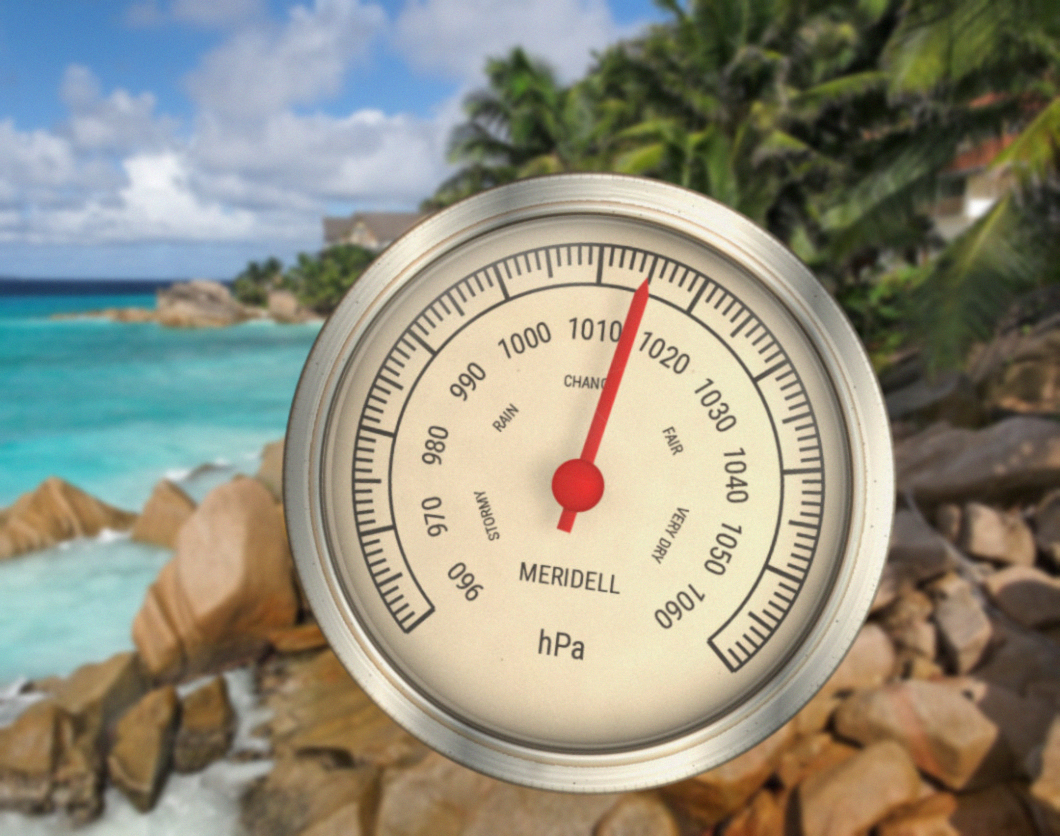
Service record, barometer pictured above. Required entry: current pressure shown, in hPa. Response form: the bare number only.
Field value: 1015
